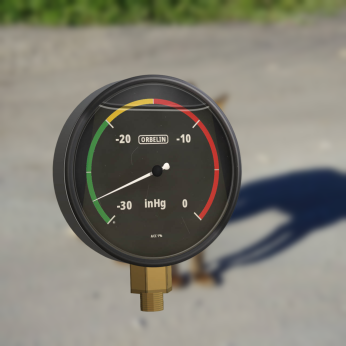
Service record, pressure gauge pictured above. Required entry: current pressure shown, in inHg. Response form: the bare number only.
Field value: -27.5
